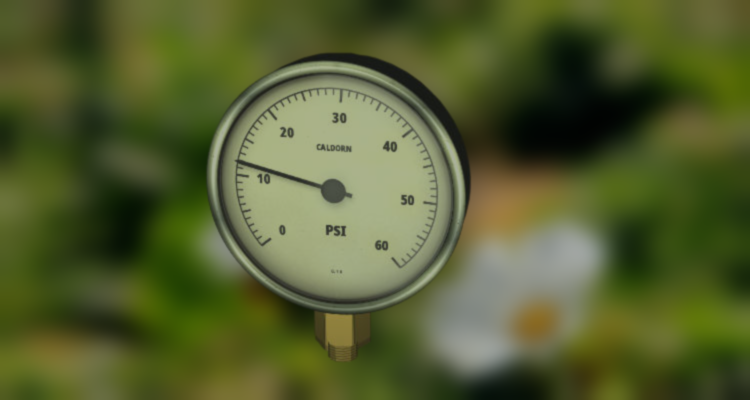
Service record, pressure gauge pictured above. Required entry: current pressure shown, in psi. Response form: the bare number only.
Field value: 12
